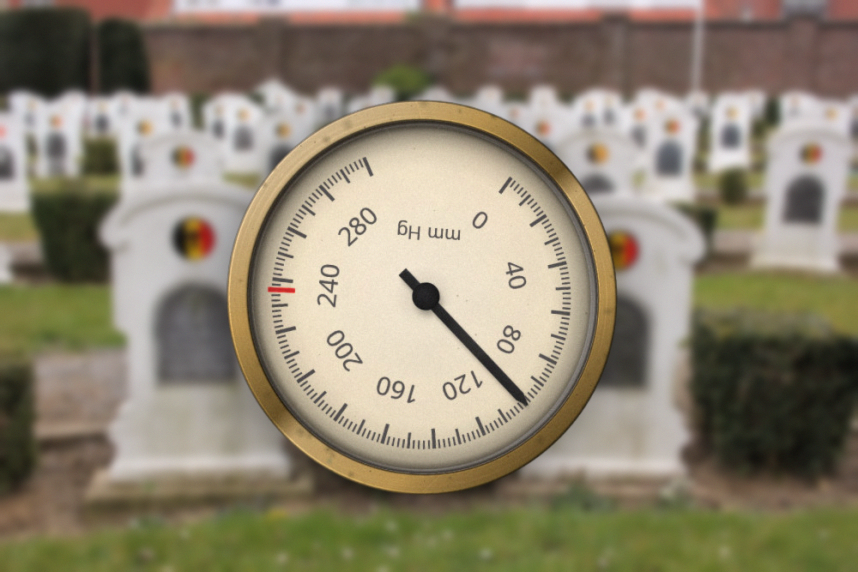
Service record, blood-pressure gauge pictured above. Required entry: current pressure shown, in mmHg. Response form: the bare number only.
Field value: 100
